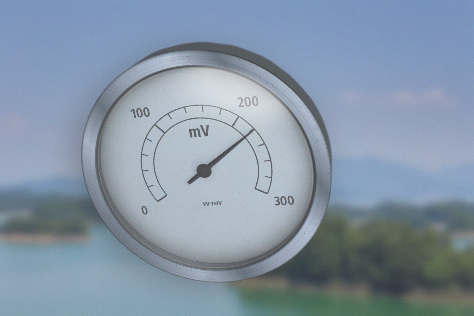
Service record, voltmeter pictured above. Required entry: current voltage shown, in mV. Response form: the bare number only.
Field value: 220
